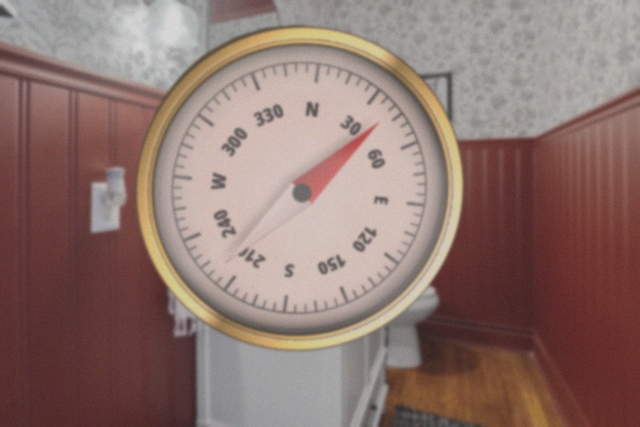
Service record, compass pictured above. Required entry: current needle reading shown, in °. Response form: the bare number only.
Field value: 40
